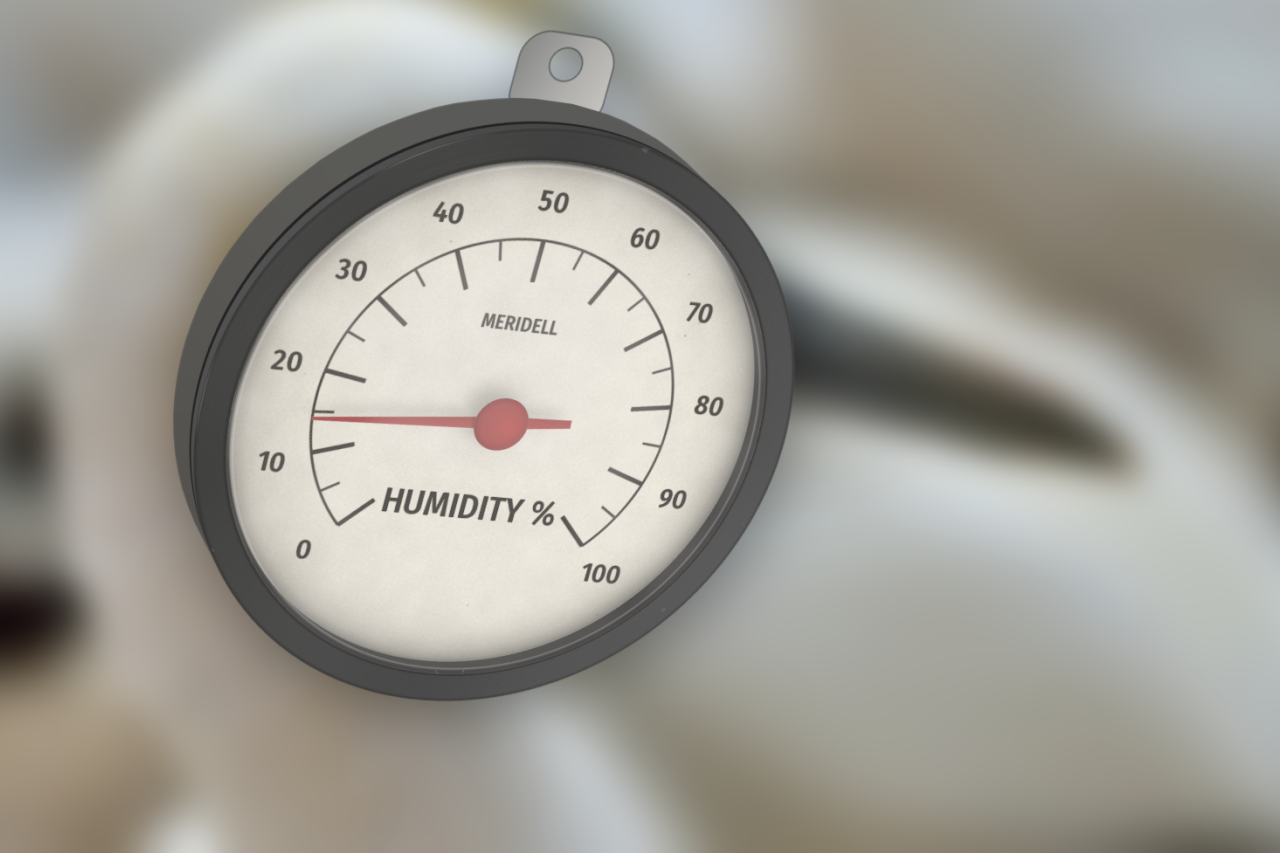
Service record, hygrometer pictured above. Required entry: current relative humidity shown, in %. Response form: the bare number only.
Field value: 15
